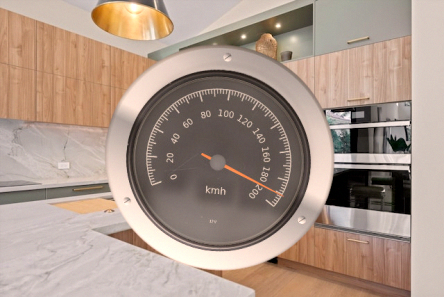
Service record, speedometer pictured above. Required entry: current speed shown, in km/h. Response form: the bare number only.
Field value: 190
